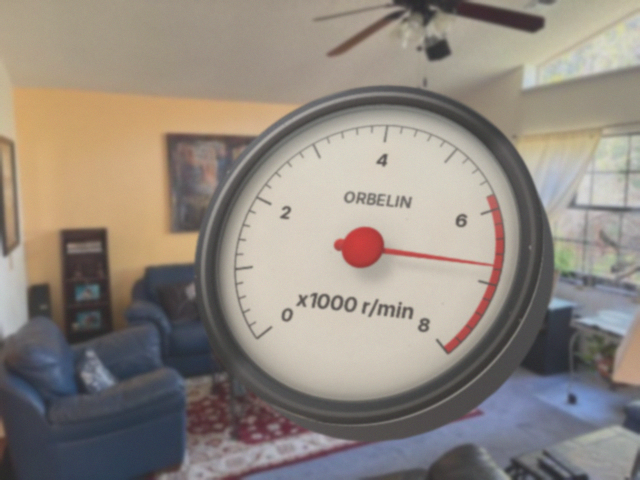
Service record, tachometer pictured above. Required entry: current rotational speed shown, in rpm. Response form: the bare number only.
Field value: 6800
